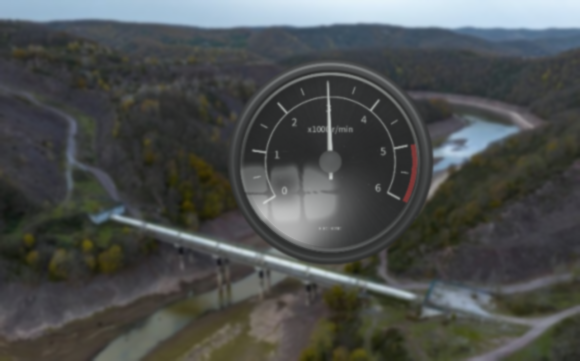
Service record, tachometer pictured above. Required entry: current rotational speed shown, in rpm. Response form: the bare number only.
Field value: 3000
